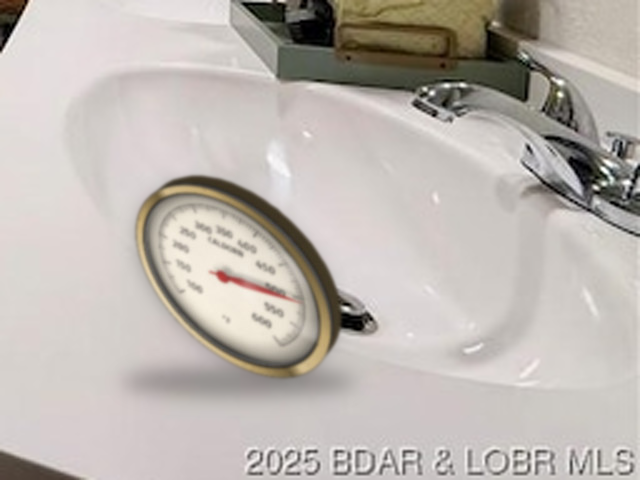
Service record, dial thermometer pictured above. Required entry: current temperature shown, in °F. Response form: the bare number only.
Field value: 500
